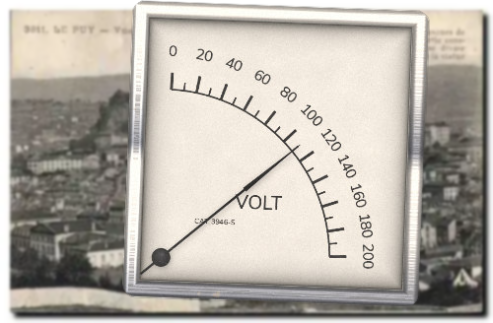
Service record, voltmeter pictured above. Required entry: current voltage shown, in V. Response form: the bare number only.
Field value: 110
